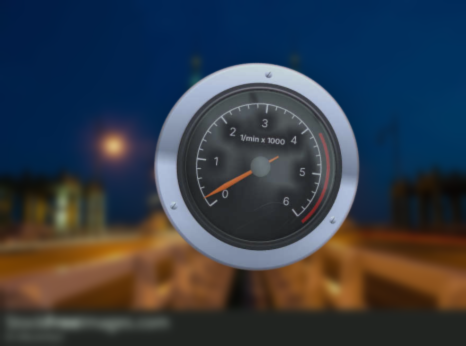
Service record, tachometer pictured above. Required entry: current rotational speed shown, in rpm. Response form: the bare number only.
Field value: 200
